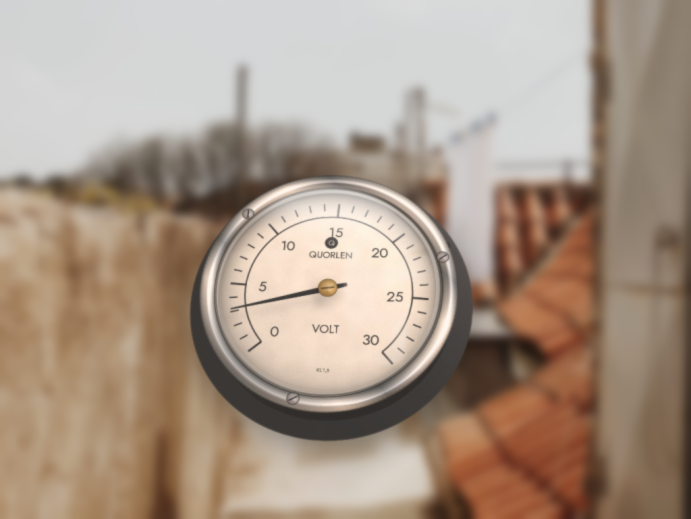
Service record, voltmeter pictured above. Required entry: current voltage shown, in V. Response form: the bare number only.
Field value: 3
